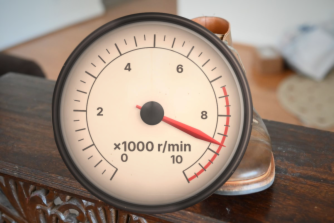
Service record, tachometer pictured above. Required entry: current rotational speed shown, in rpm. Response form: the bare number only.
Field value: 8750
